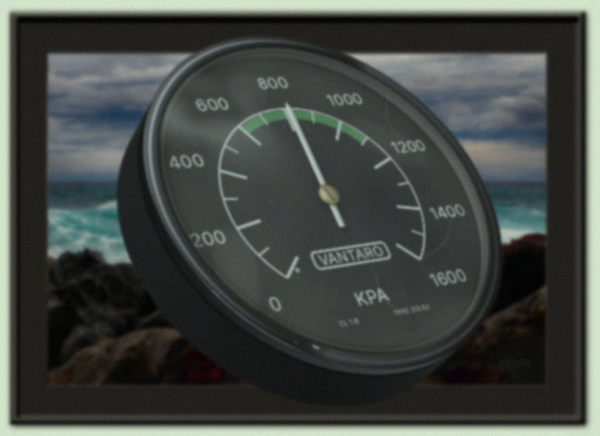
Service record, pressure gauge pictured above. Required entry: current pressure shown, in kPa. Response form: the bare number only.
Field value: 800
